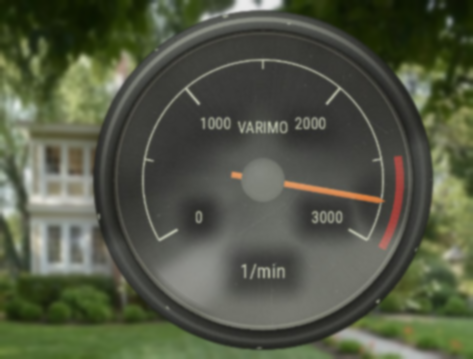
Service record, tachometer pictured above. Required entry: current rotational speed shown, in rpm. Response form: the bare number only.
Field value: 2750
